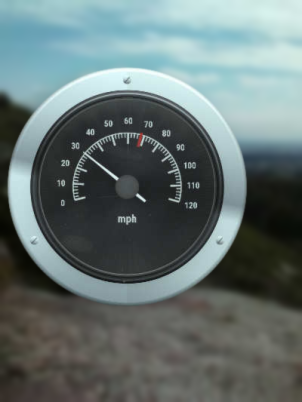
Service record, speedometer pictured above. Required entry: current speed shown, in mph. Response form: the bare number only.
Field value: 30
